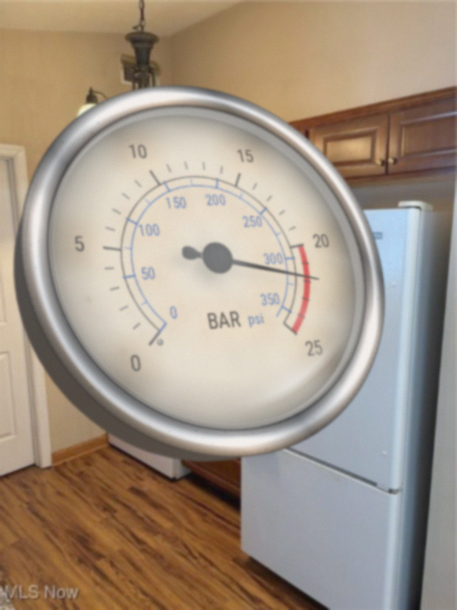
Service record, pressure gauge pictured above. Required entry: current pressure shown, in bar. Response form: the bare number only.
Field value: 22
